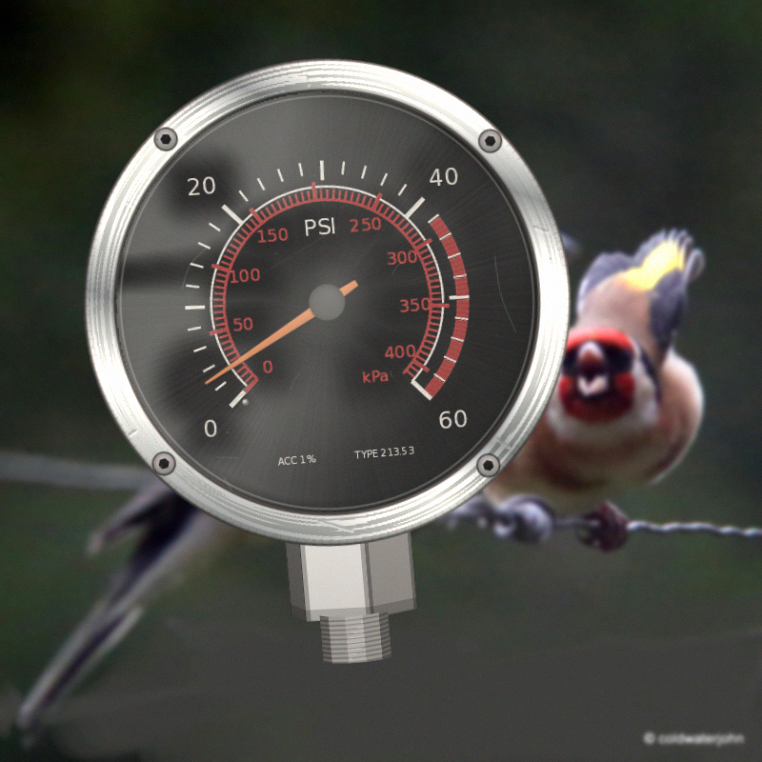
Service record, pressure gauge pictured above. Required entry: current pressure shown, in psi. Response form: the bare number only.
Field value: 3
